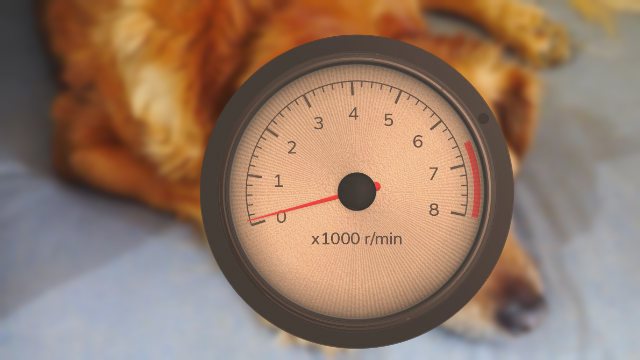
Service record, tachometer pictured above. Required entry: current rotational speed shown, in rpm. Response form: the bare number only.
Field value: 100
